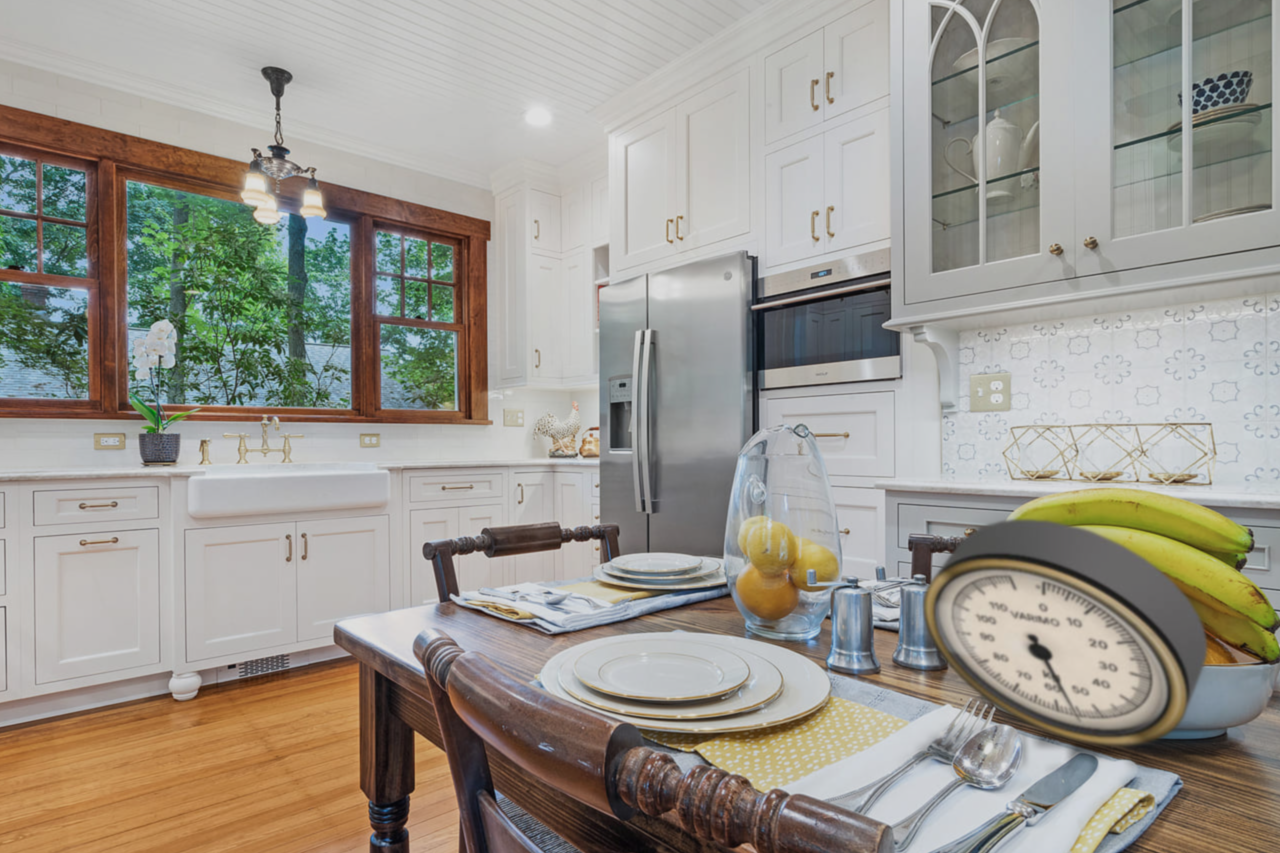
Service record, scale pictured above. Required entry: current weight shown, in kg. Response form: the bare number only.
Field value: 55
